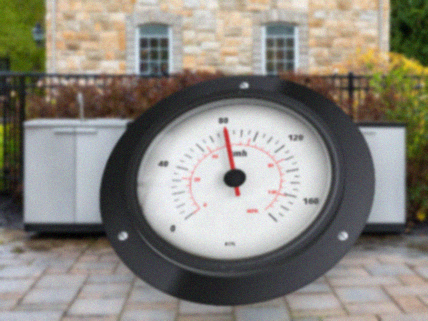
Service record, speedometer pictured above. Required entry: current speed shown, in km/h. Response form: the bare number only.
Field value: 80
